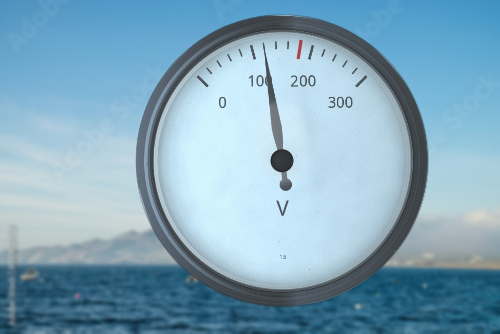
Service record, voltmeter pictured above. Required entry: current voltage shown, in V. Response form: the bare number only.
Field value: 120
